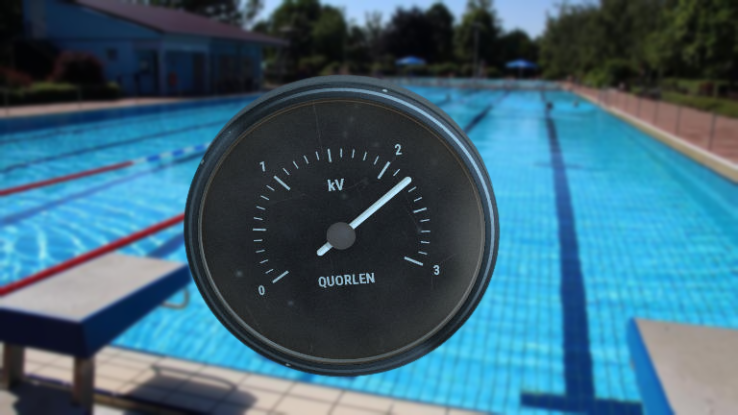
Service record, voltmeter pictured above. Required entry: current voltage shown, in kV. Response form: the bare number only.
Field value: 2.2
